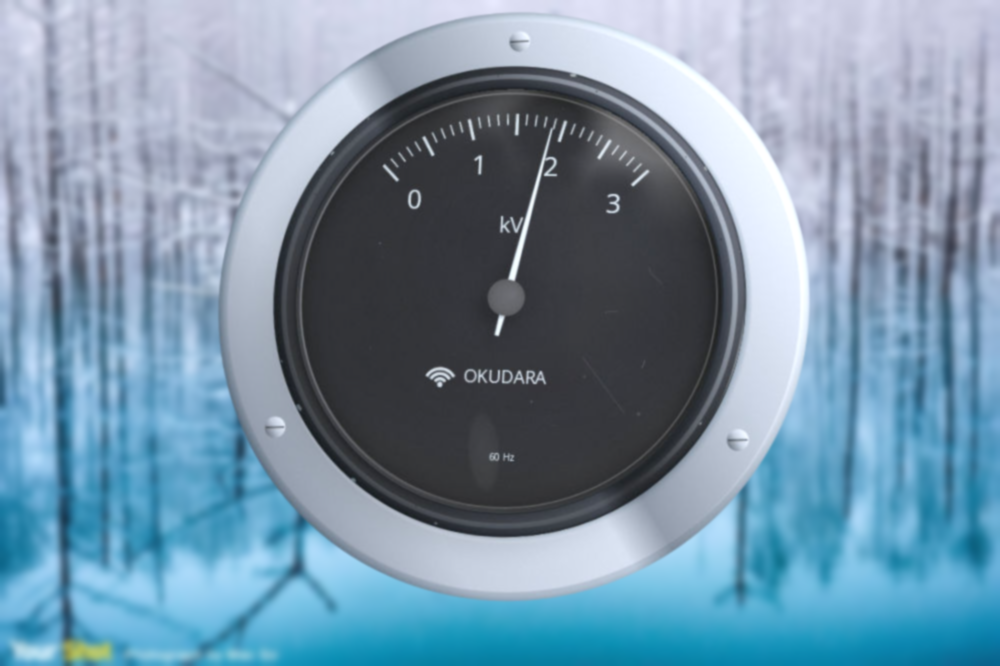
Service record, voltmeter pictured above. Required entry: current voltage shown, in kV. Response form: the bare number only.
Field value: 1.9
